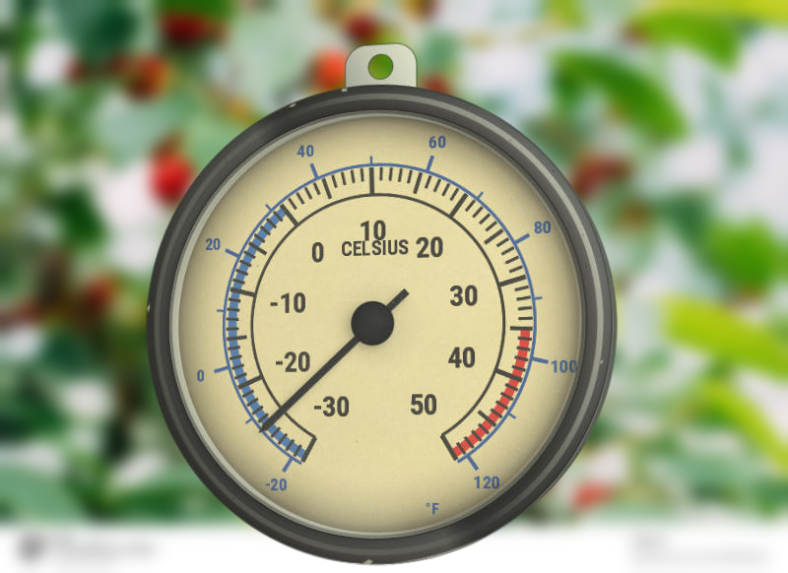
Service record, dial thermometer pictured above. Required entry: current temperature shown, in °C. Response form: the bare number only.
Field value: -25
